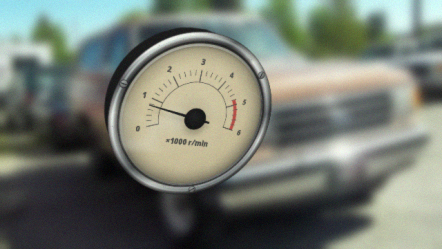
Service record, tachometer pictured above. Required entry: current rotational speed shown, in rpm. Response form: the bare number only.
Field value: 800
